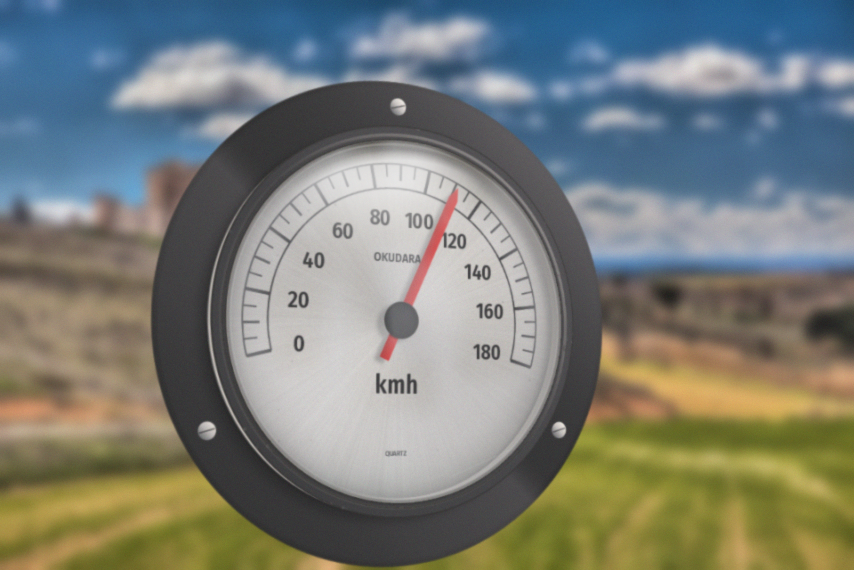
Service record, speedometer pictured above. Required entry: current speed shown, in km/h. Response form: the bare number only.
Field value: 110
